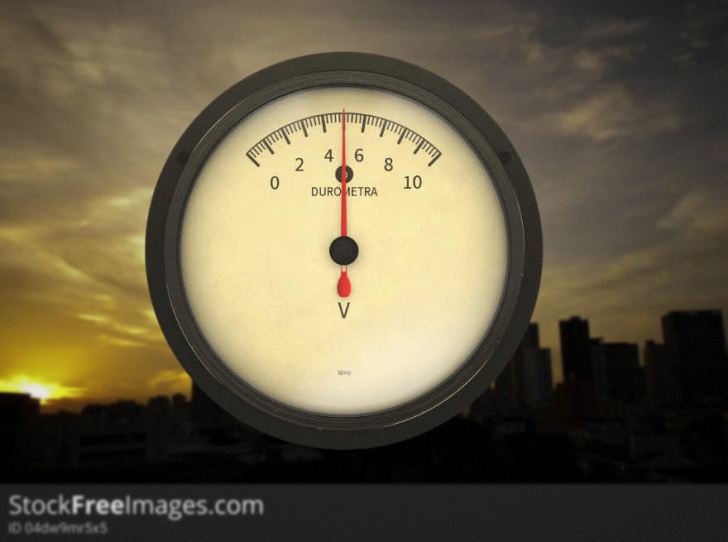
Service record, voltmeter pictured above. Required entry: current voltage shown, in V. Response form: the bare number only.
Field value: 5
